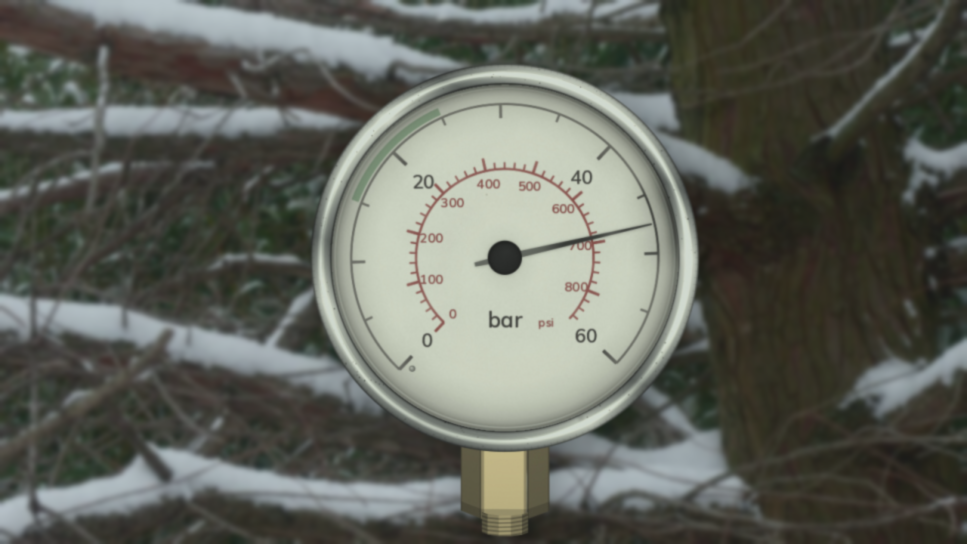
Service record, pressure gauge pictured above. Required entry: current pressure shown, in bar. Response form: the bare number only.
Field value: 47.5
